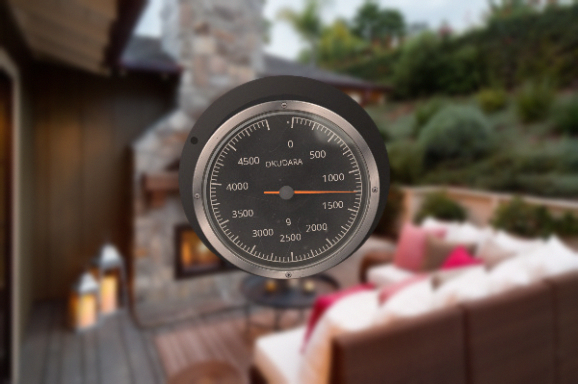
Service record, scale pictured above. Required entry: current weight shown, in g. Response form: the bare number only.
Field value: 1250
